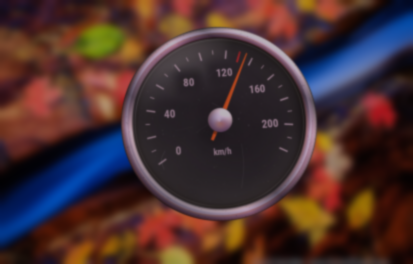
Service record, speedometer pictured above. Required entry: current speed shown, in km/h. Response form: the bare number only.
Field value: 135
